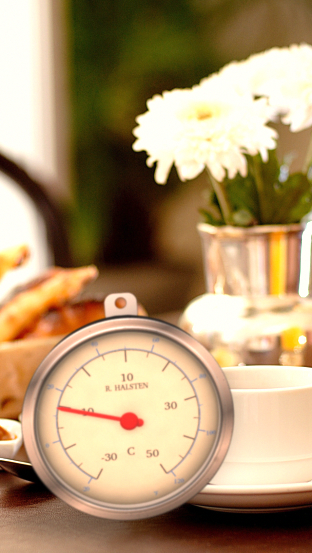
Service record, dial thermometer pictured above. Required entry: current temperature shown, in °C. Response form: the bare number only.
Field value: -10
